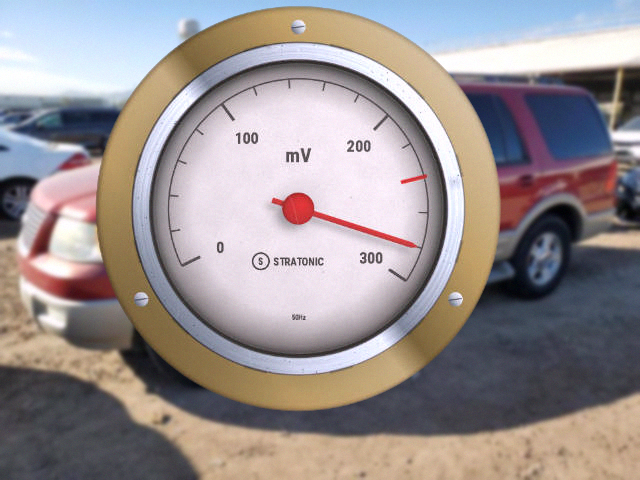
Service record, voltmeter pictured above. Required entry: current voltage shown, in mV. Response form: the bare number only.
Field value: 280
